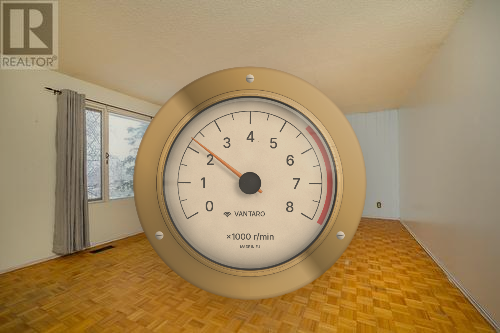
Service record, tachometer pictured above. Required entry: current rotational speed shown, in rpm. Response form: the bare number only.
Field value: 2250
